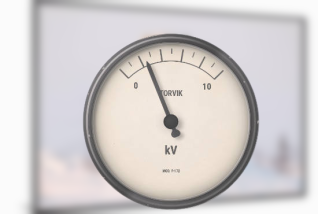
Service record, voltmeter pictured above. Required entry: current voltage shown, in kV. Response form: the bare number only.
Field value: 2.5
